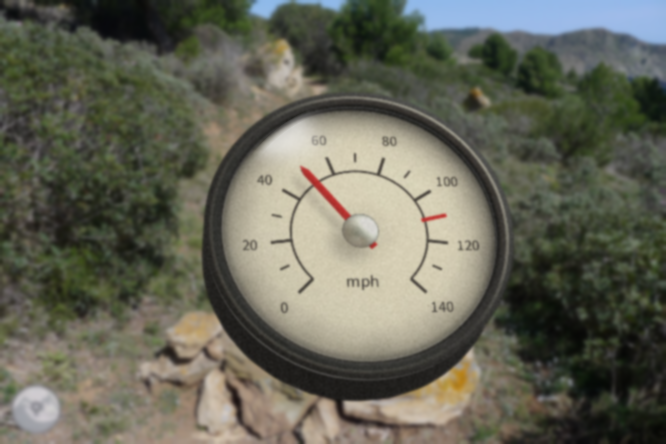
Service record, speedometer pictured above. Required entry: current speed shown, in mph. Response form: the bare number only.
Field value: 50
